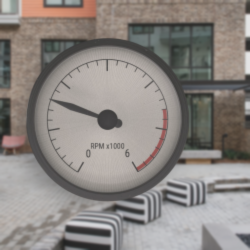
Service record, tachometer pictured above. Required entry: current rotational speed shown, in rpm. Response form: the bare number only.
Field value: 1600
